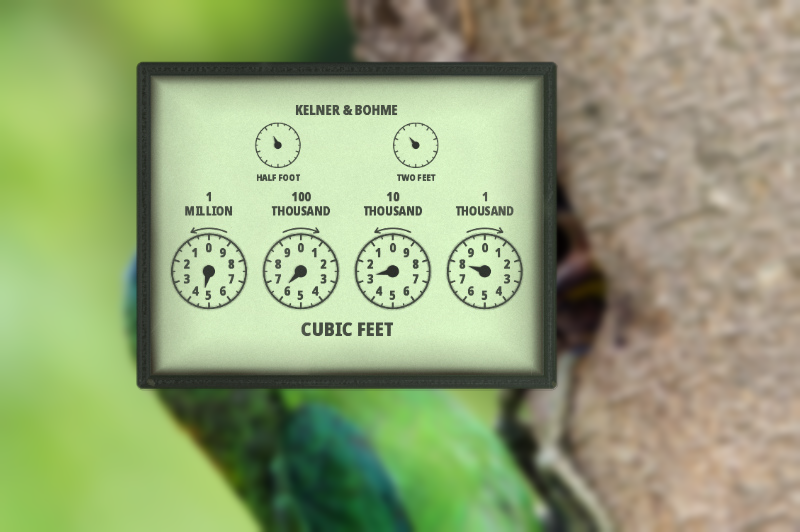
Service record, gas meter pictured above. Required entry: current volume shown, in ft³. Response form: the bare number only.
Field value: 462800
